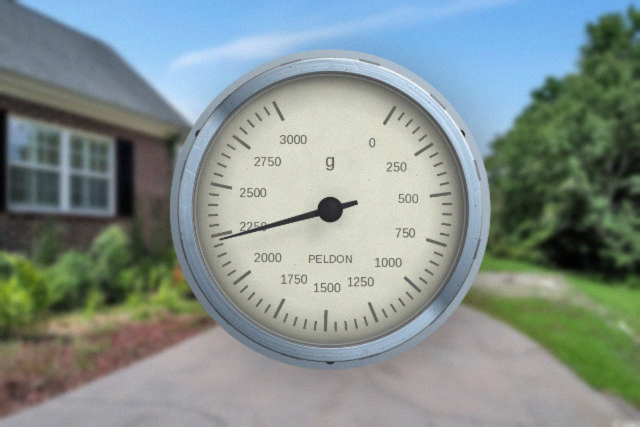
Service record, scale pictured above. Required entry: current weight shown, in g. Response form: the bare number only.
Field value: 2225
